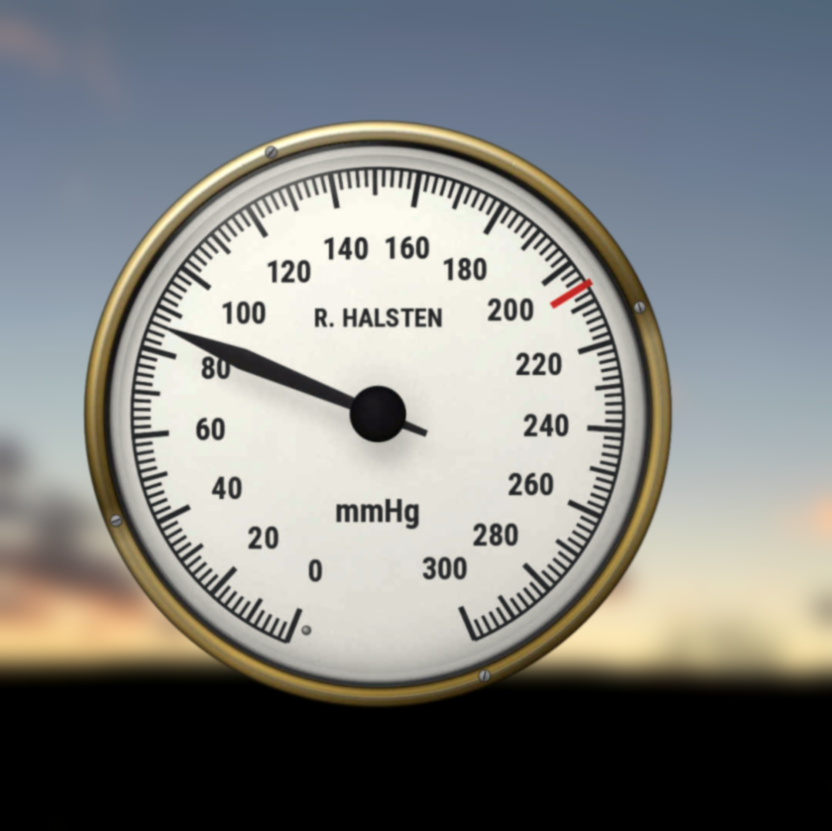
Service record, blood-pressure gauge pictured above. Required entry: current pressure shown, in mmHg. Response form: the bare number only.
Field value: 86
